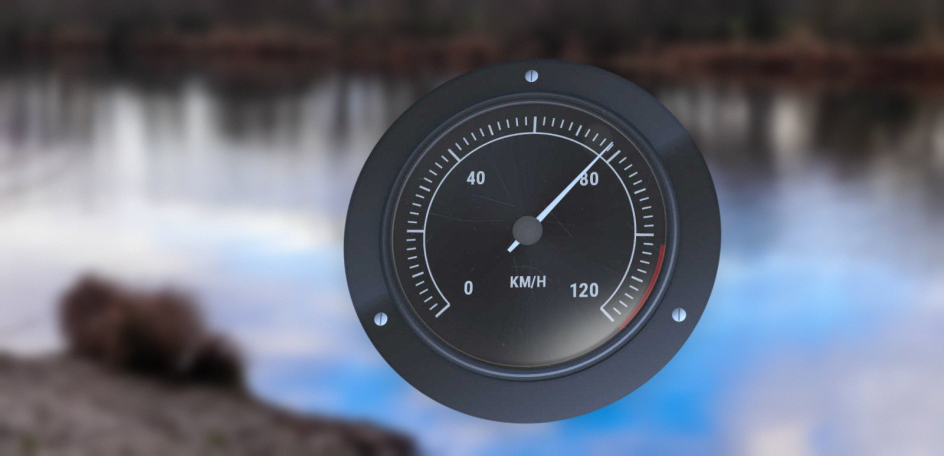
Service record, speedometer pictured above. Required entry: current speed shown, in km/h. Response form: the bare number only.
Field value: 78
